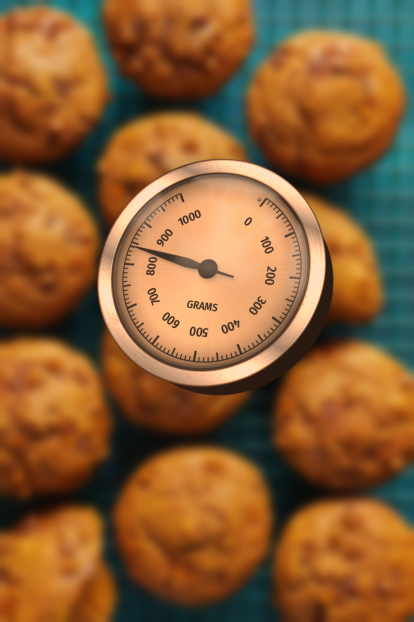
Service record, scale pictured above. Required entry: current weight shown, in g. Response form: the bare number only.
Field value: 840
